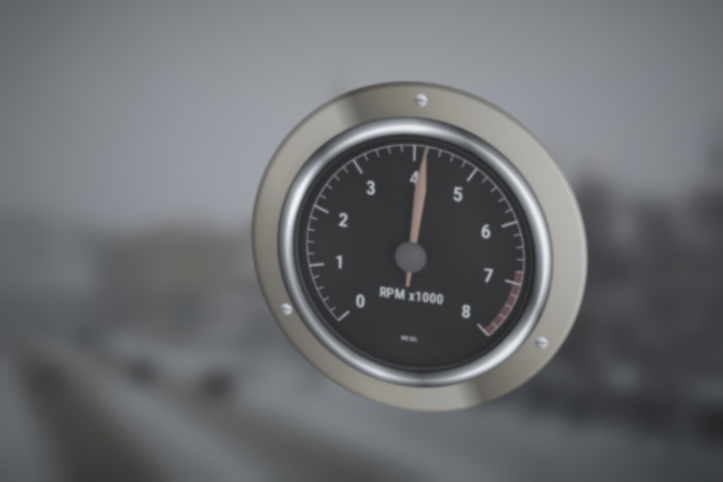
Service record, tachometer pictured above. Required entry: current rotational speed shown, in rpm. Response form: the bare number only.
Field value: 4200
